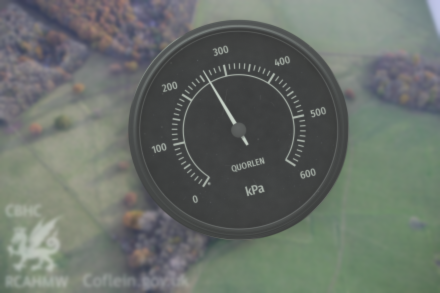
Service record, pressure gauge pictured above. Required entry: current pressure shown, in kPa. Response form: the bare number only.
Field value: 260
